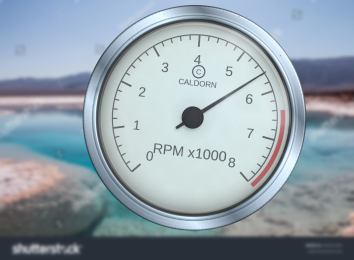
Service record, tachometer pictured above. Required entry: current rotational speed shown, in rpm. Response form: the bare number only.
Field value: 5600
